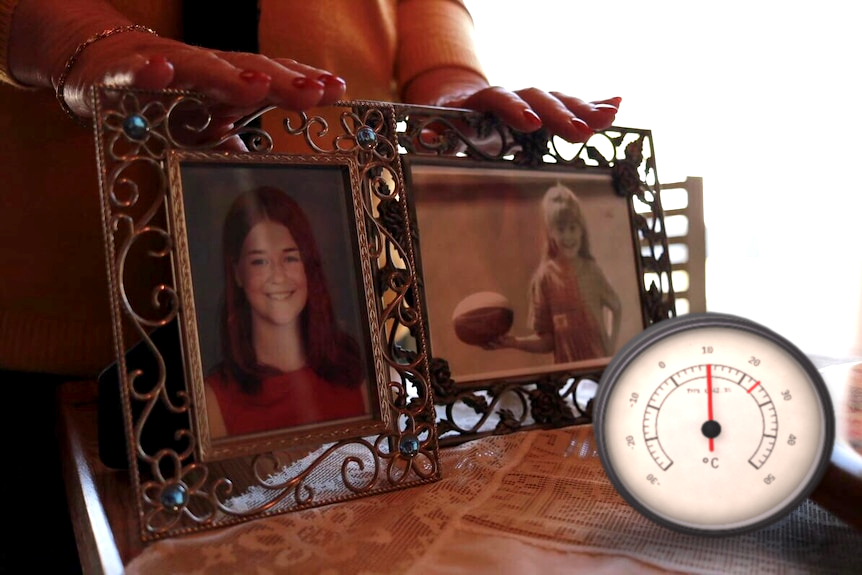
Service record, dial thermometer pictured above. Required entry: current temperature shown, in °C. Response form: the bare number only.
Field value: 10
